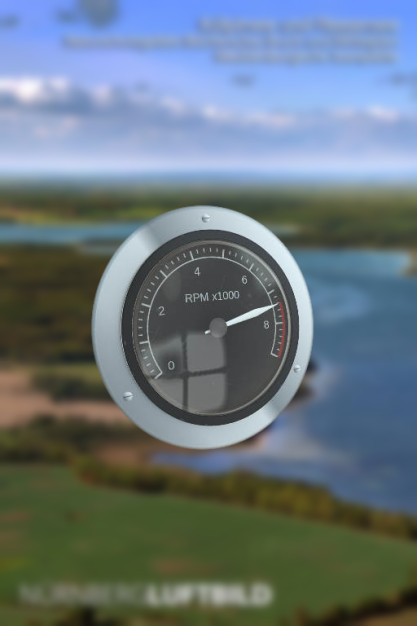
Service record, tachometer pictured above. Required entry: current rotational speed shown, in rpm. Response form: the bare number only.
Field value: 7400
